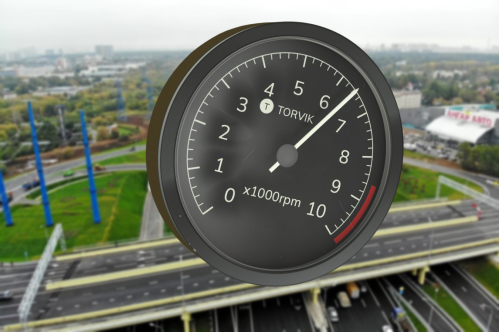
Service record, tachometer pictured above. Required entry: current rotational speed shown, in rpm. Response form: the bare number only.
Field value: 6400
